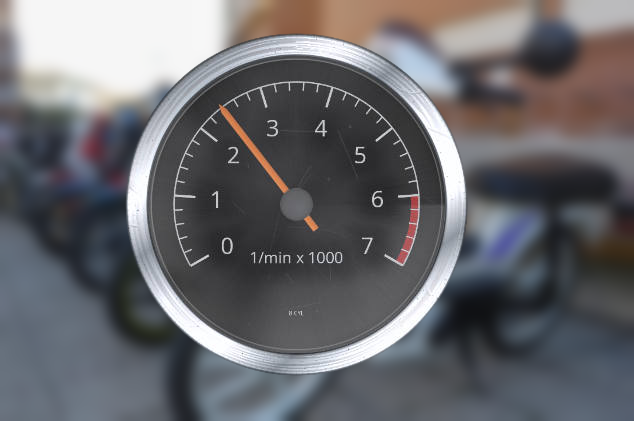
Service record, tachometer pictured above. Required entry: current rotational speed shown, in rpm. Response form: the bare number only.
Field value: 2400
